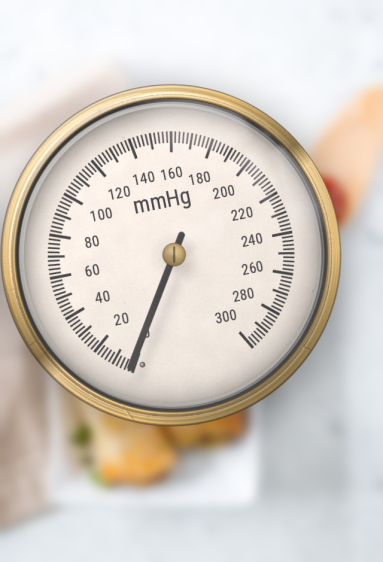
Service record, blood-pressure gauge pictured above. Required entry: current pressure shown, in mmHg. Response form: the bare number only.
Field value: 2
